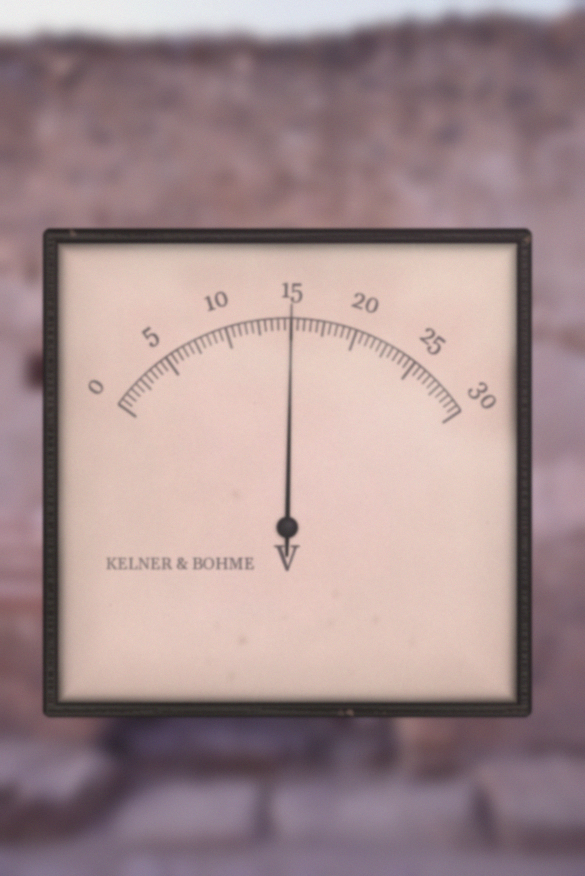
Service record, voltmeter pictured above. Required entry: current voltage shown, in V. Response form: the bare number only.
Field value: 15
